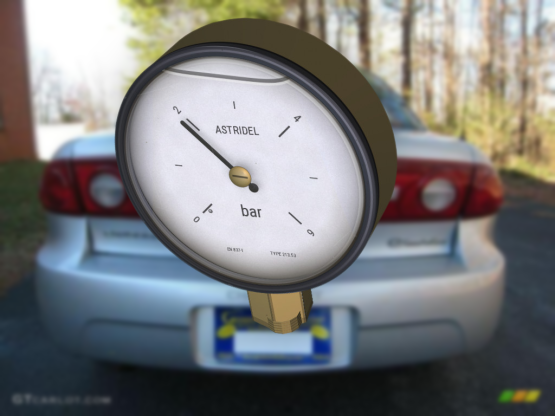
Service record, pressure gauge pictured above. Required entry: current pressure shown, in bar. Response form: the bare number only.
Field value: 2
